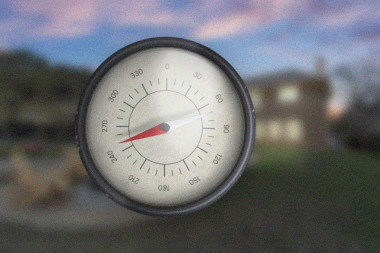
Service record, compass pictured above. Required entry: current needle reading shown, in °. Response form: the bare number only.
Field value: 250
